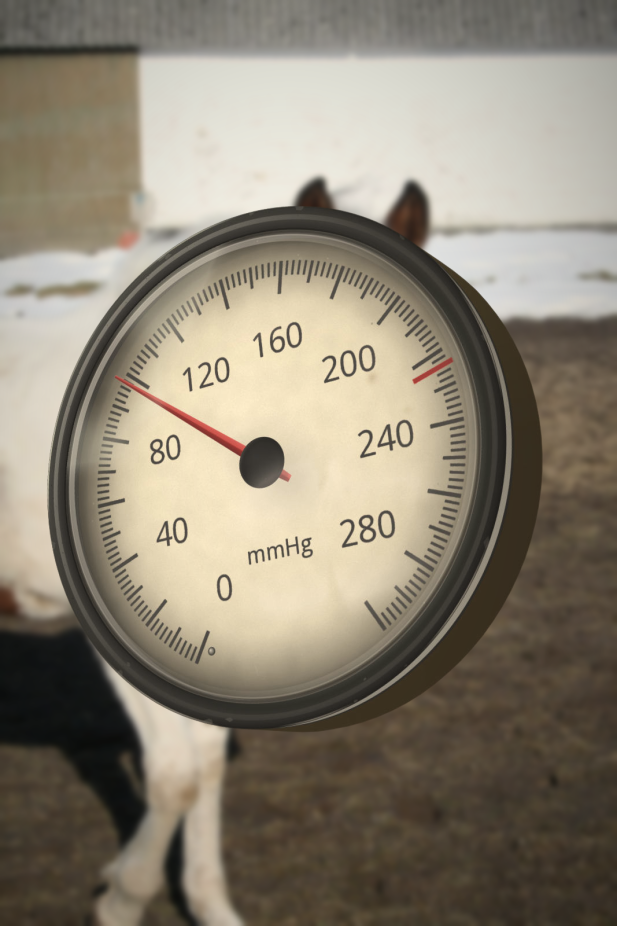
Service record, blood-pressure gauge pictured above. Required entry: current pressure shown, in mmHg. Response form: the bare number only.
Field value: 98
